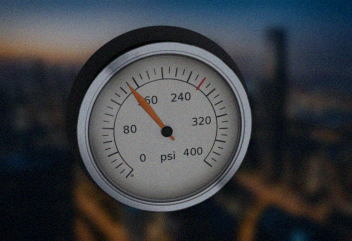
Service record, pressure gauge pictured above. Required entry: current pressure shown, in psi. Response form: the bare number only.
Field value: 150
